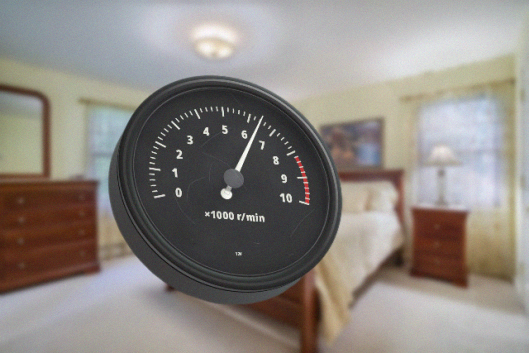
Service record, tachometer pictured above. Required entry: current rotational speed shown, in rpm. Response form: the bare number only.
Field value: 6400
